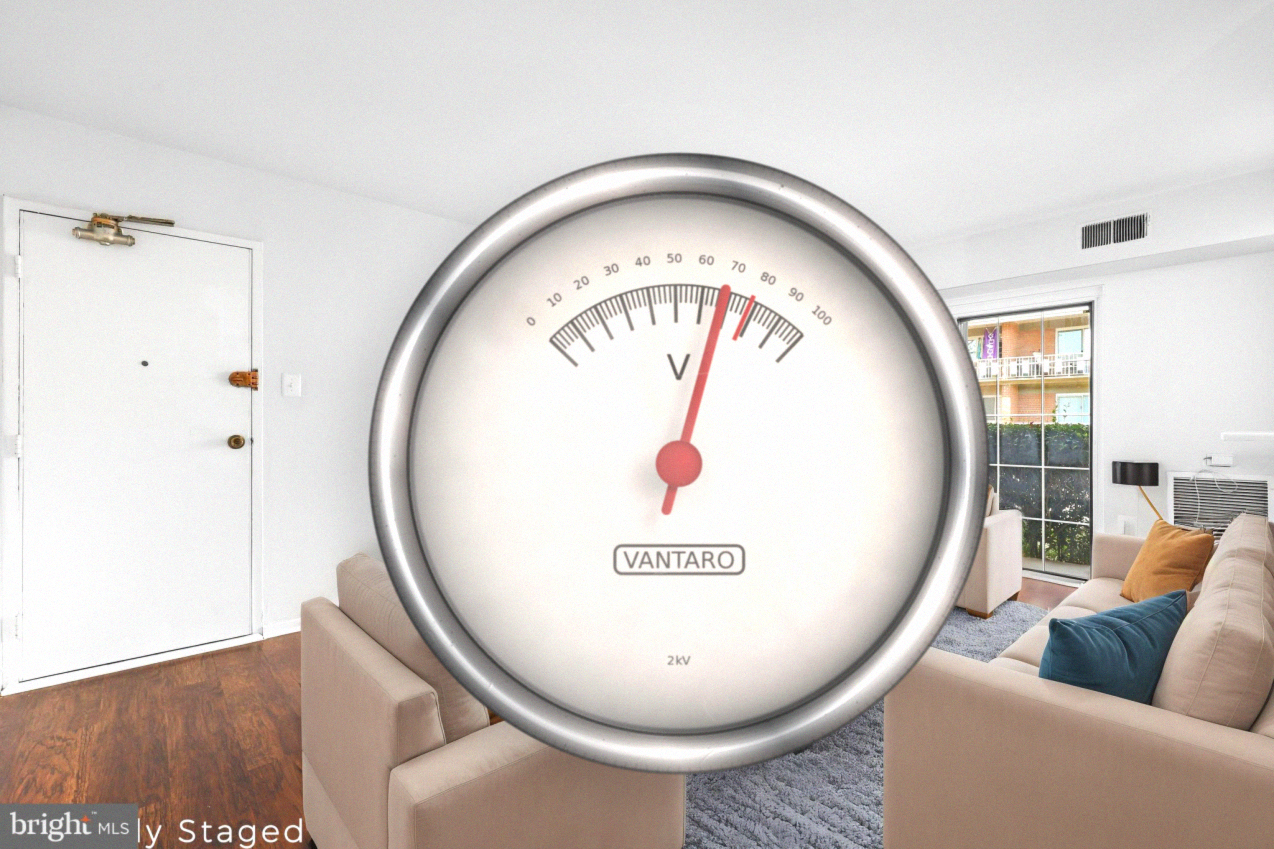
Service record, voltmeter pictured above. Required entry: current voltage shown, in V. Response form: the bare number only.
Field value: 68
